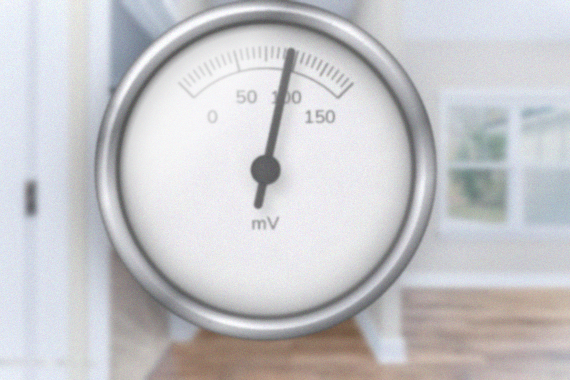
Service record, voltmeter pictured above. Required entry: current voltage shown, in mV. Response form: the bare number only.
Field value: 95
